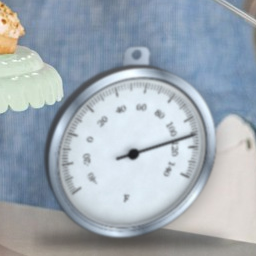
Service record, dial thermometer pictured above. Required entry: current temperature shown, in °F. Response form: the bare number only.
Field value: 110
